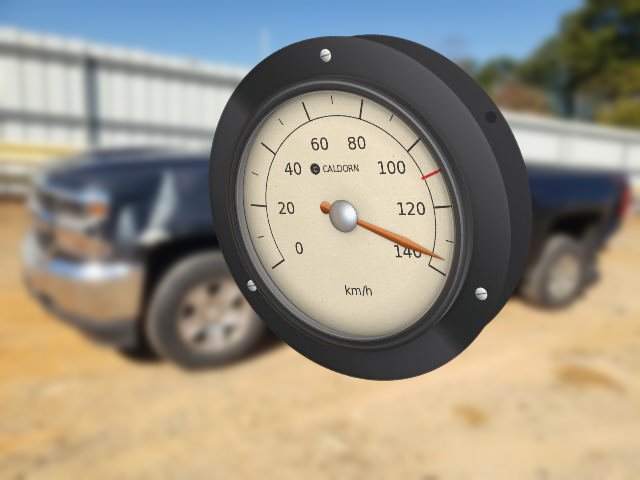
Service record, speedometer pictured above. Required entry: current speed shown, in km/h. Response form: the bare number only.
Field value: 135
